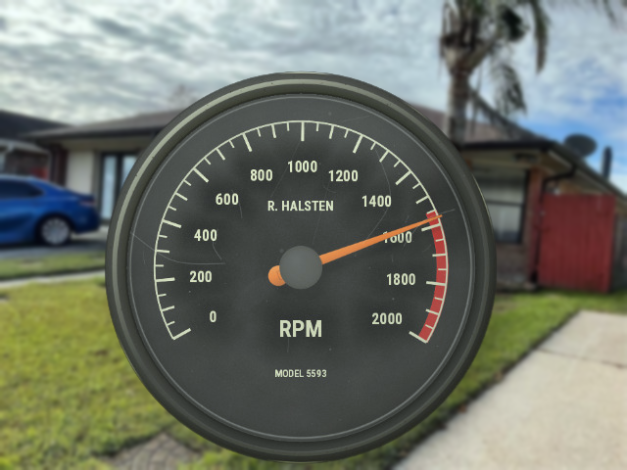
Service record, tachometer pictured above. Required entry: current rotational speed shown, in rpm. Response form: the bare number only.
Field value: 1575
